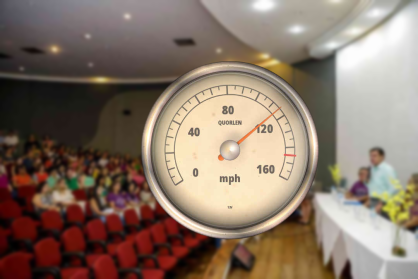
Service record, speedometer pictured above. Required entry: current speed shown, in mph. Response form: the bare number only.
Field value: 115
